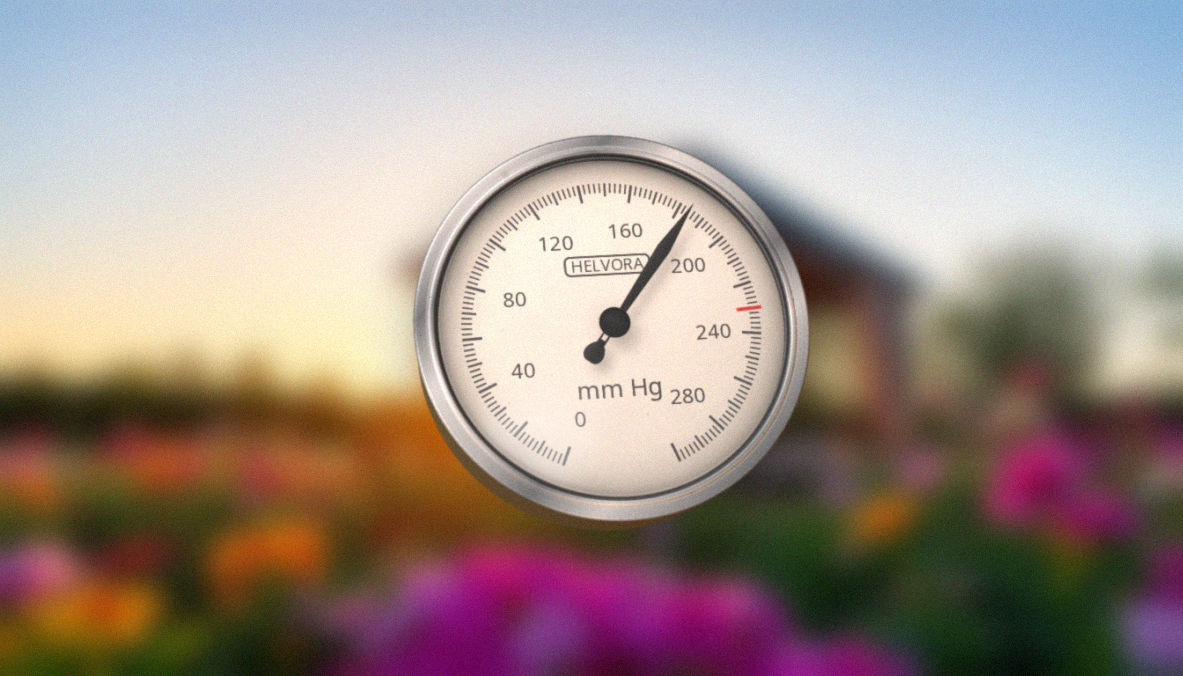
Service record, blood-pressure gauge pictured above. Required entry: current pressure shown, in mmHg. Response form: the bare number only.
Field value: 184
